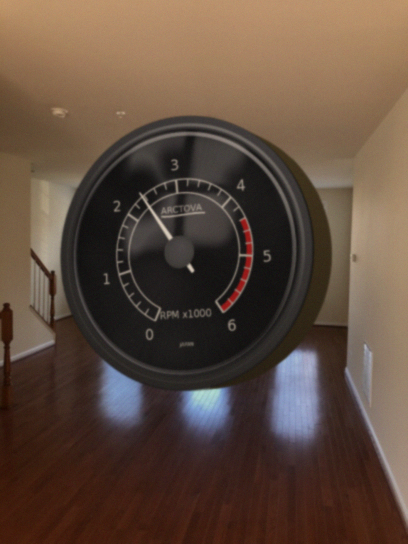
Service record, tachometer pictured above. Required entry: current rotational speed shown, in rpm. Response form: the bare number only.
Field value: 2400
